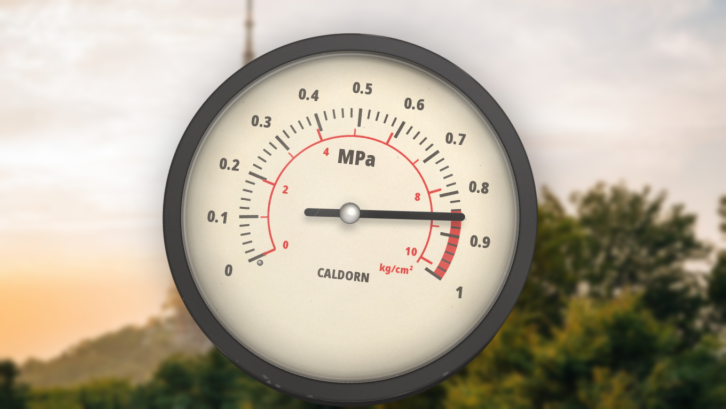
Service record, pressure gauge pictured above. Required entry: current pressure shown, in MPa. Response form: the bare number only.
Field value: 0.86
